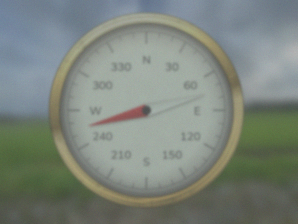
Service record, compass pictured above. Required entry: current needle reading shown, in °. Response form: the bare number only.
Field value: 255
